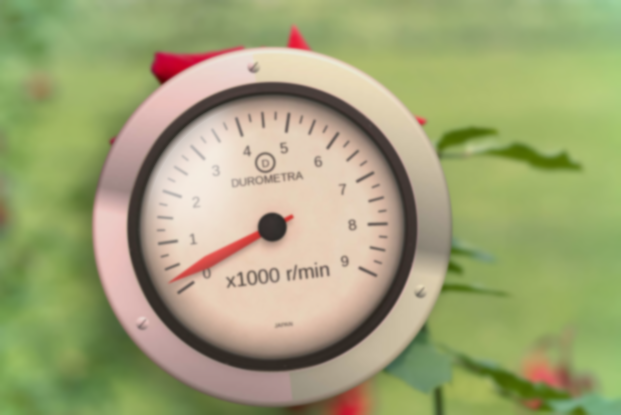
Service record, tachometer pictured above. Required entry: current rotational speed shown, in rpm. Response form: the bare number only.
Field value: 250
